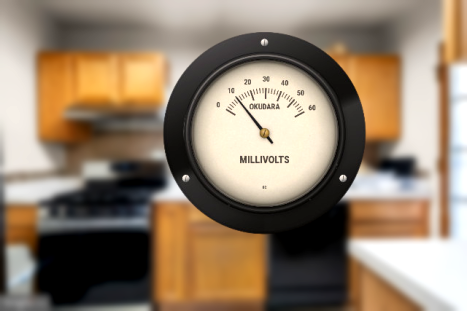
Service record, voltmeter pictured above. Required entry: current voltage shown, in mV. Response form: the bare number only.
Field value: 10
